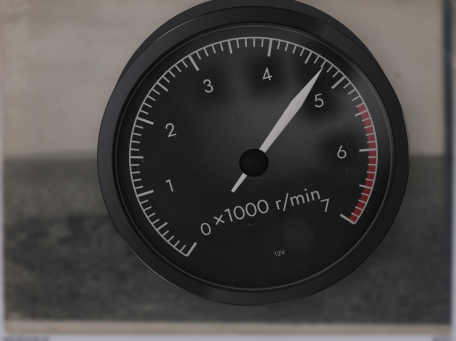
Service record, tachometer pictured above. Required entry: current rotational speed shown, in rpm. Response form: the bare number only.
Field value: 4700
